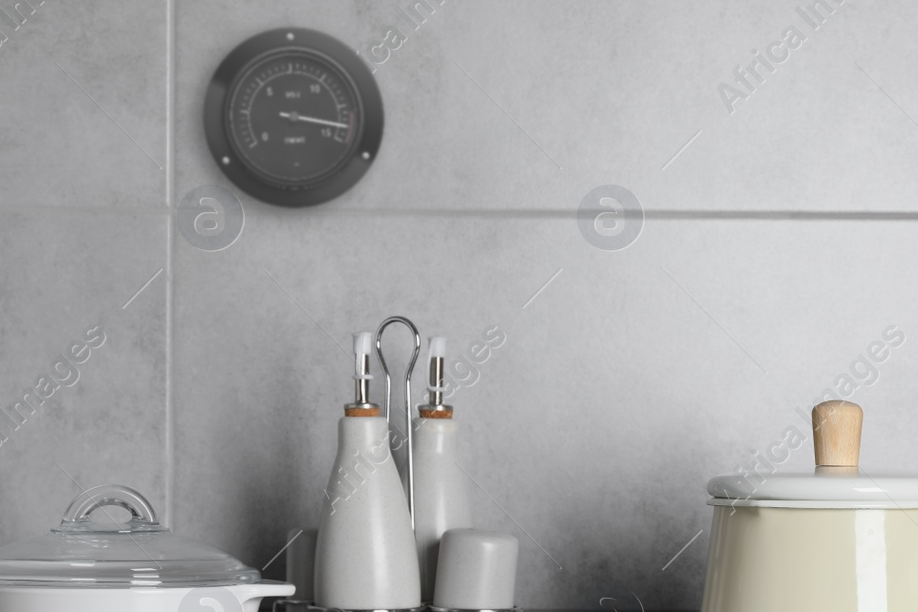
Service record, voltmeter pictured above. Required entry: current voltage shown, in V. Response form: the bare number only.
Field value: 14
